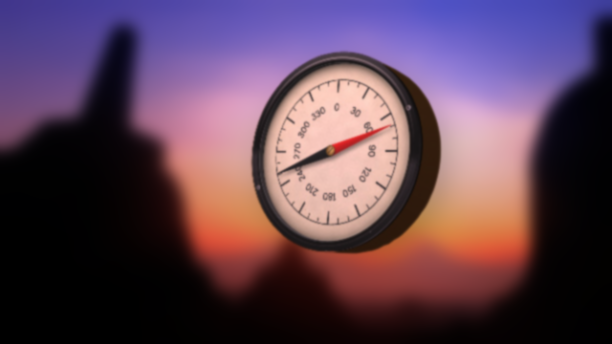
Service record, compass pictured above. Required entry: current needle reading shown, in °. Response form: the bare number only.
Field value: 70
